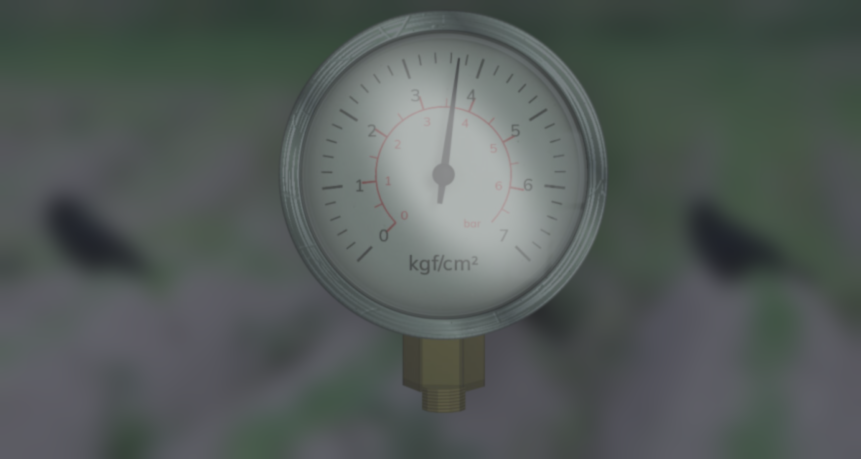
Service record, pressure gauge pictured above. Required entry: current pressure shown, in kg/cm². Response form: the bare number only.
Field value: 3.7
